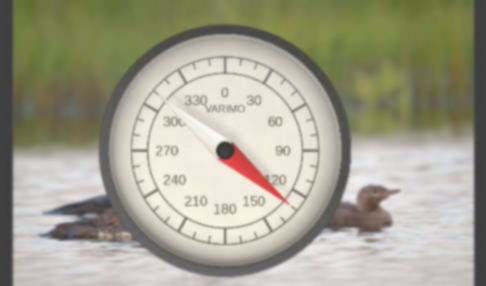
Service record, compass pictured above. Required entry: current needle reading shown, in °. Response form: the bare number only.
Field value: 130
